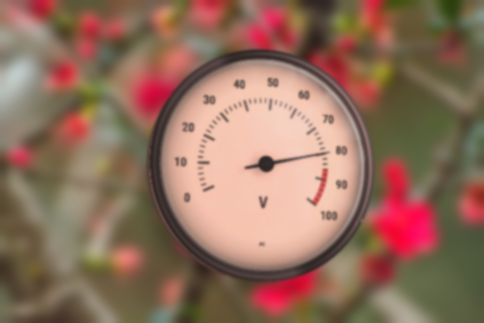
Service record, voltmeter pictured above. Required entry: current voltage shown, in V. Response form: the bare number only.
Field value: 80
